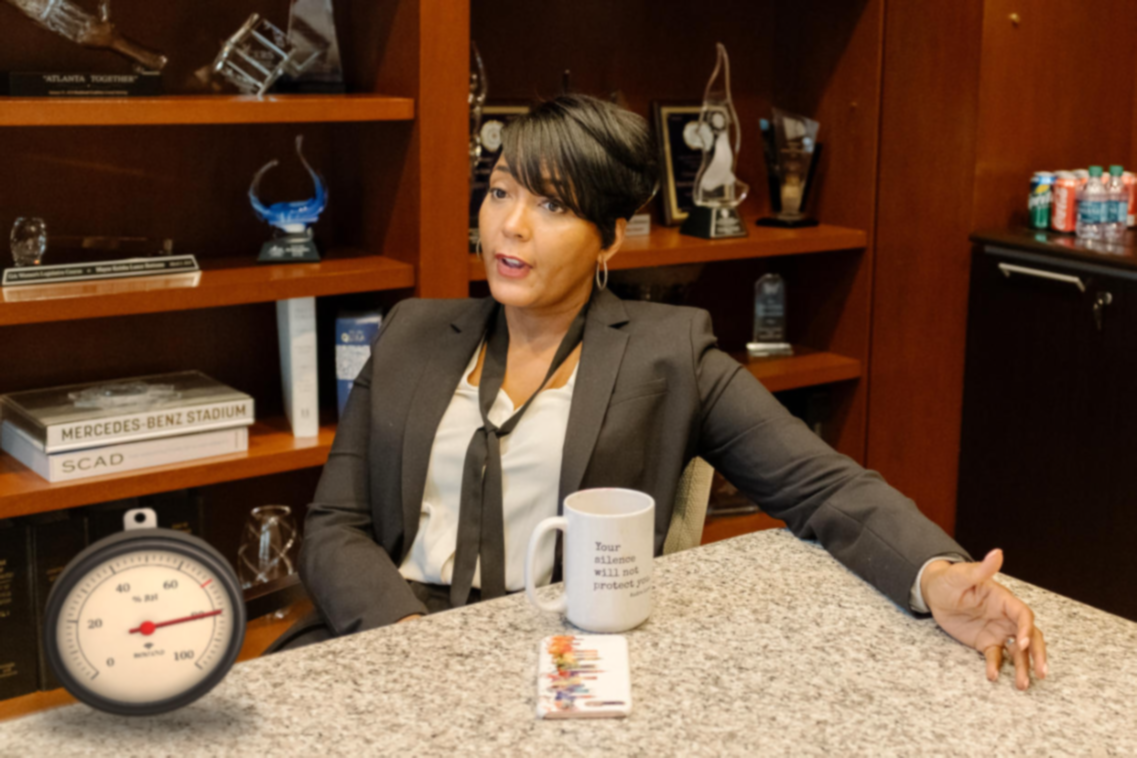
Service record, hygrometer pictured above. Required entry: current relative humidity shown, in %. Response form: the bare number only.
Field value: 80
